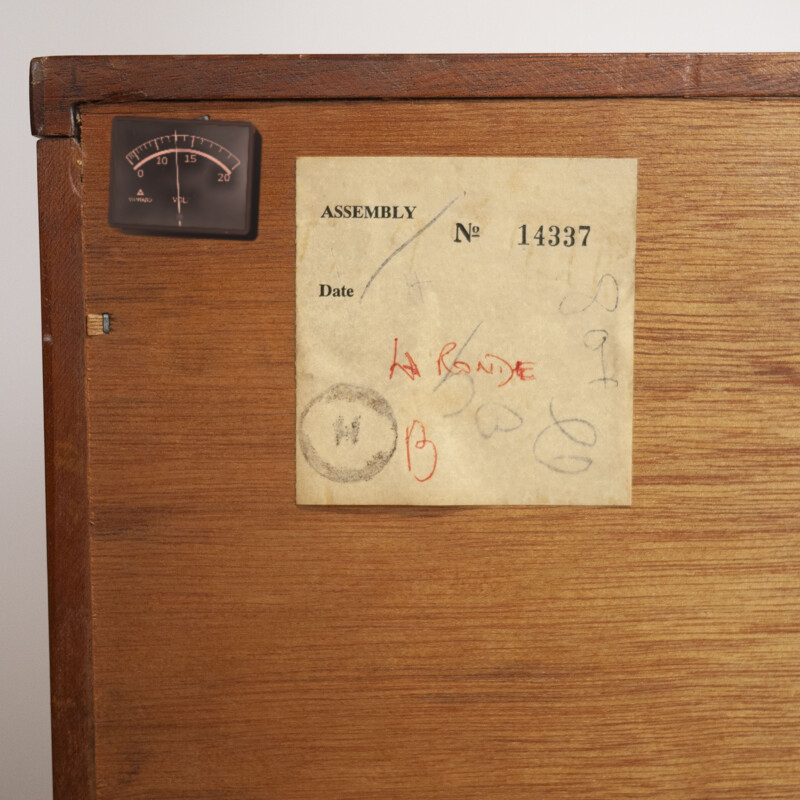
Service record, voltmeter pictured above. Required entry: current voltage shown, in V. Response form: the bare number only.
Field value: 13
